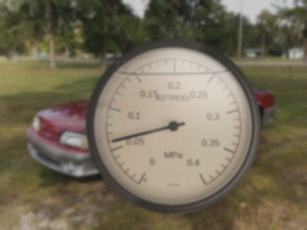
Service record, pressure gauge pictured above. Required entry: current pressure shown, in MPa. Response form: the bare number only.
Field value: 0.06
